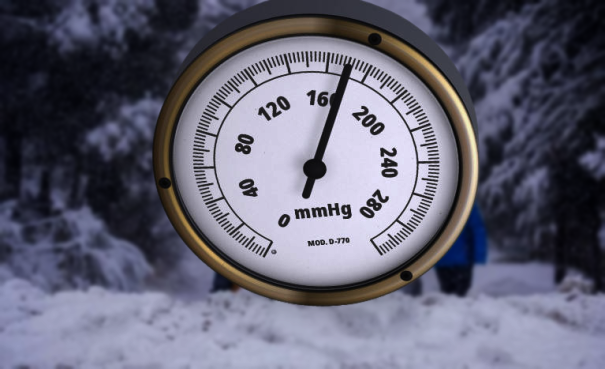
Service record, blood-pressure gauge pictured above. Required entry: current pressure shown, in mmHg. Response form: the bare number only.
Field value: 170
